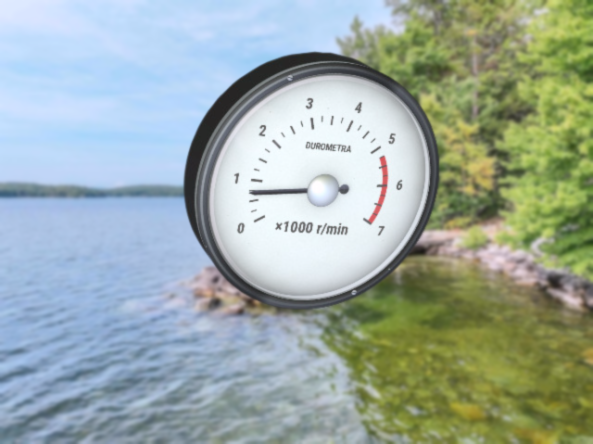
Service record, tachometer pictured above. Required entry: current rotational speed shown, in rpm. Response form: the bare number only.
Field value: 750
